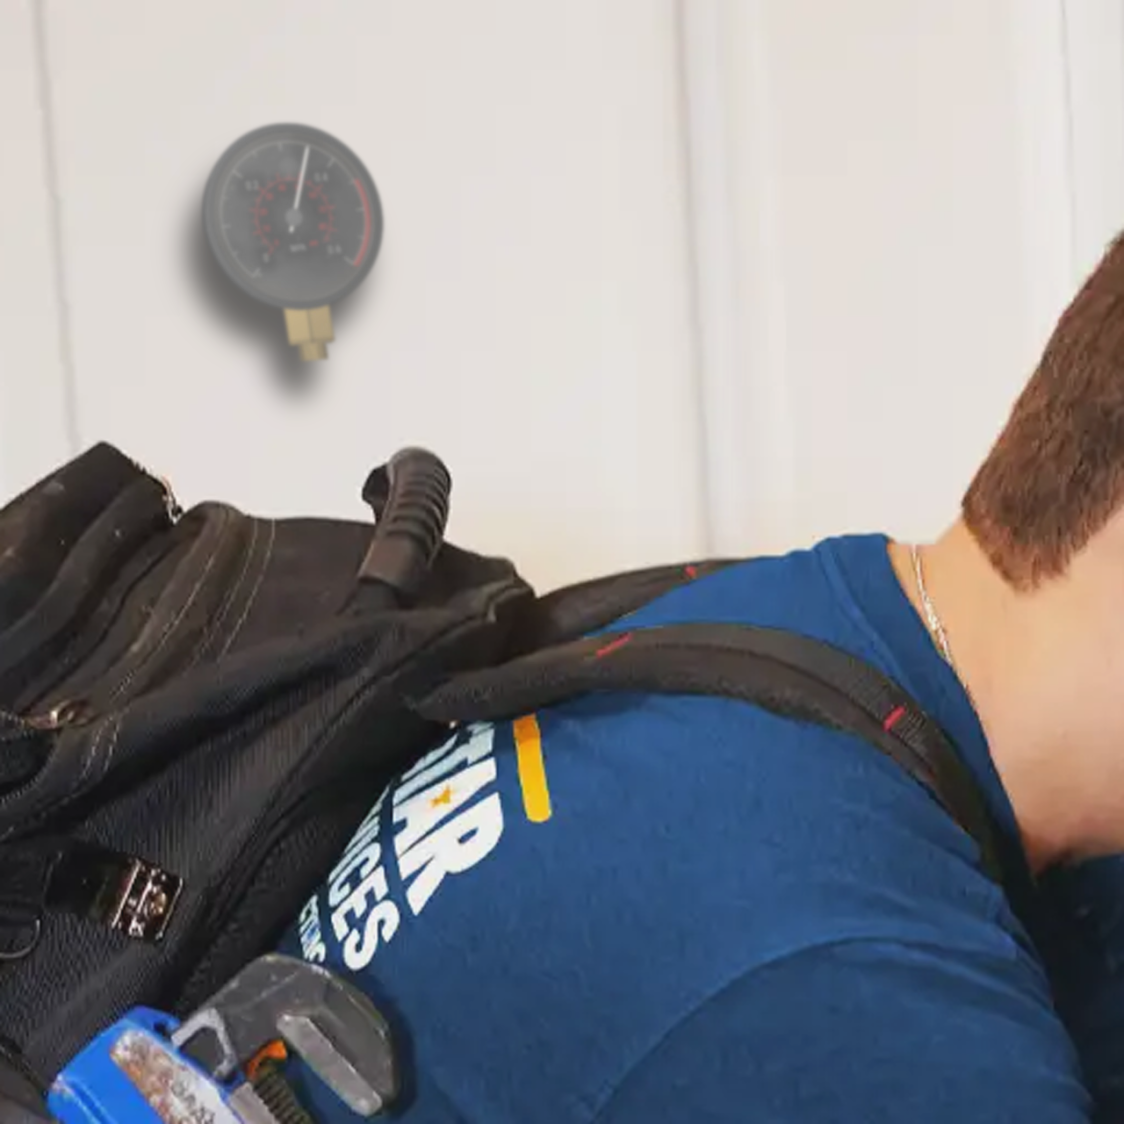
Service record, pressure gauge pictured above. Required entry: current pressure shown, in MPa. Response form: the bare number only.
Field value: 0.35
